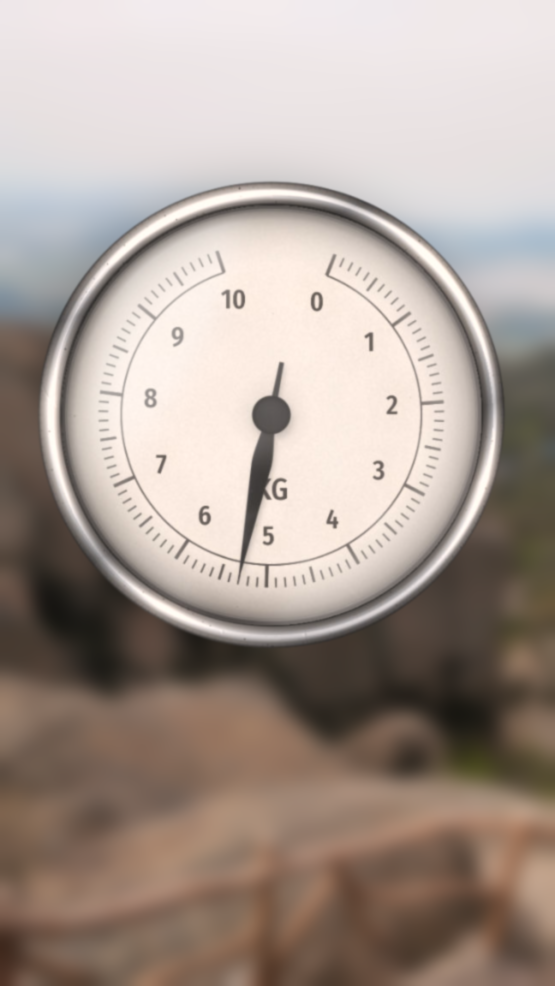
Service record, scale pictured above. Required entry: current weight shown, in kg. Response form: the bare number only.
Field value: 5.3
